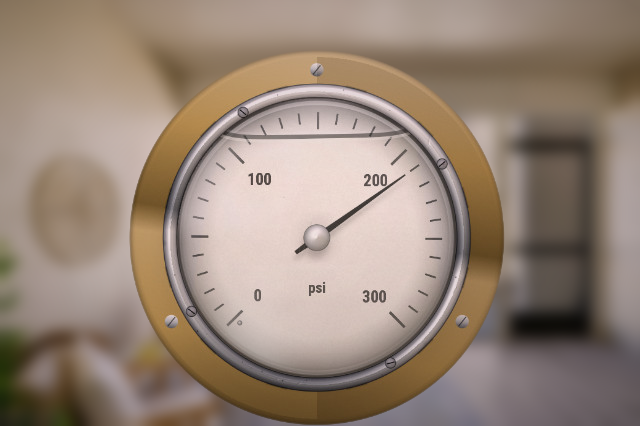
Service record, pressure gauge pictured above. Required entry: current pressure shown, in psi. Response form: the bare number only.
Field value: 210
